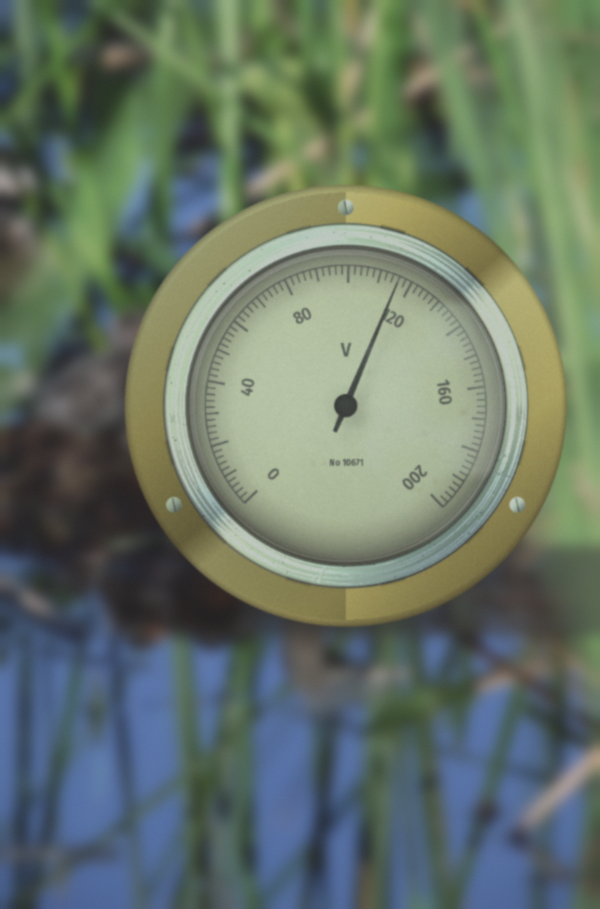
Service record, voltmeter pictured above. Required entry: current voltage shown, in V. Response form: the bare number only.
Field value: 116
